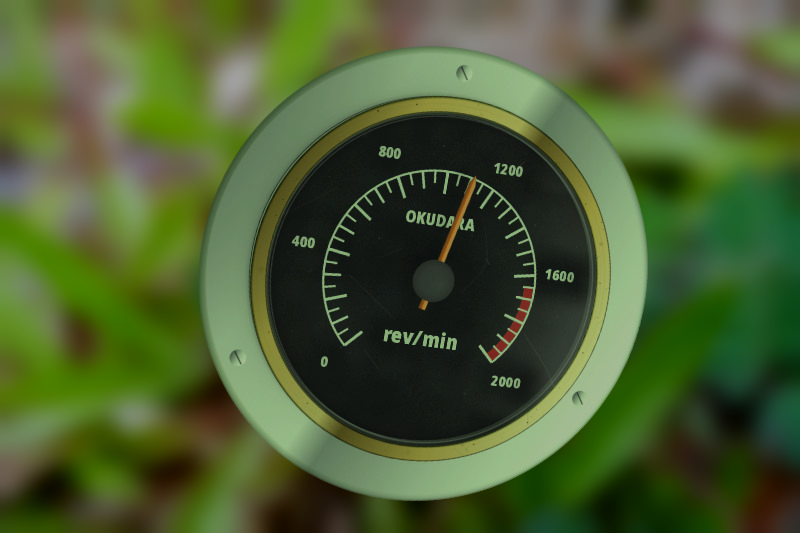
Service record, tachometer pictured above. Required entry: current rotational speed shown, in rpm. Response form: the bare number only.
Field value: 1100
